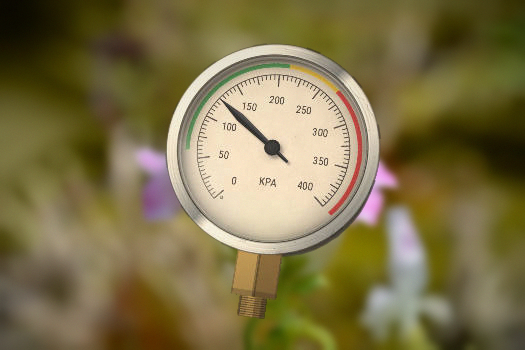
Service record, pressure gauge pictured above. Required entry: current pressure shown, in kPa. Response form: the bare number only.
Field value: 125
